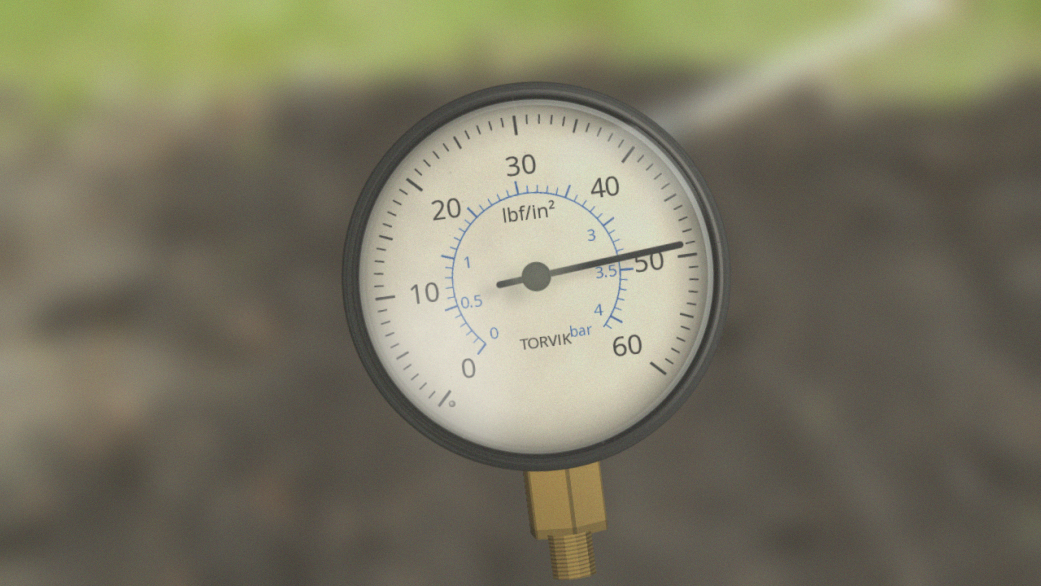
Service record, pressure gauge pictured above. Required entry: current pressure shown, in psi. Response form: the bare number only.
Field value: 49
